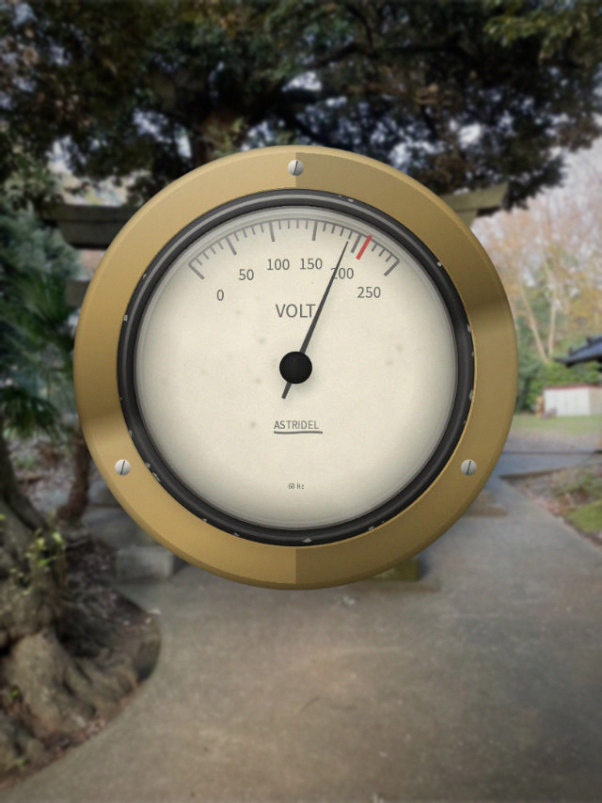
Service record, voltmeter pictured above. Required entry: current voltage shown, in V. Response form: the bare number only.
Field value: 190
